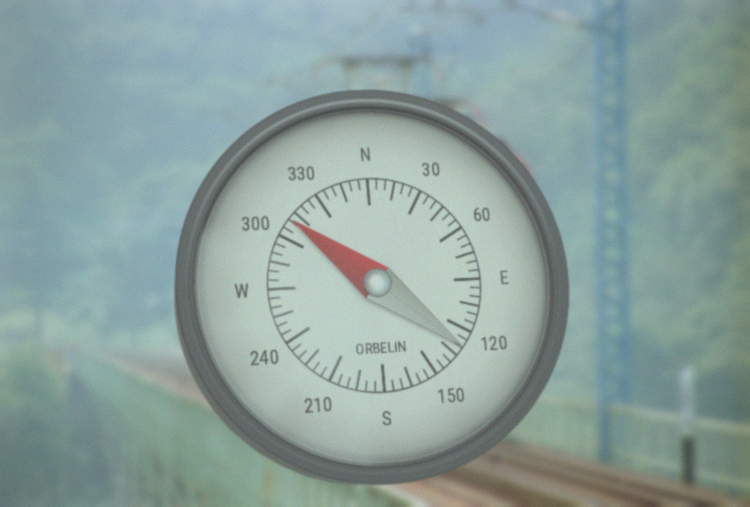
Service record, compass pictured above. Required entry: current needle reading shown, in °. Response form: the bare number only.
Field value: 310
